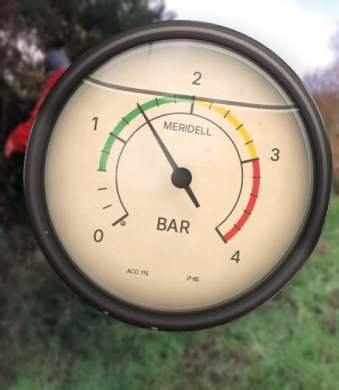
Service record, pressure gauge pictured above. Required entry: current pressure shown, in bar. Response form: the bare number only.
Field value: 1.4
